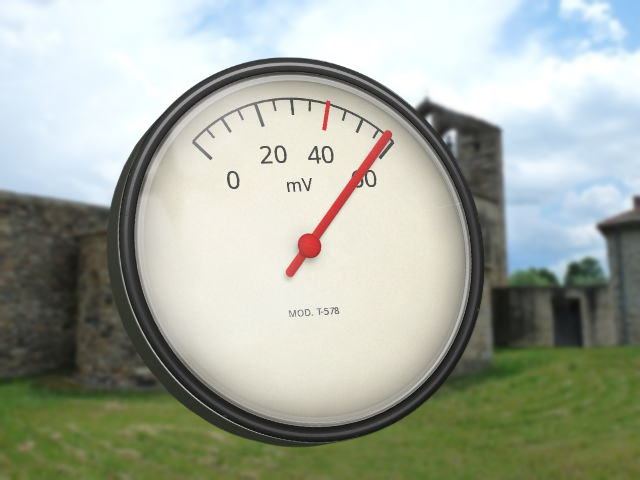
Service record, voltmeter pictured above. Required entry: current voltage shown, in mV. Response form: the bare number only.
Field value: 57.5
